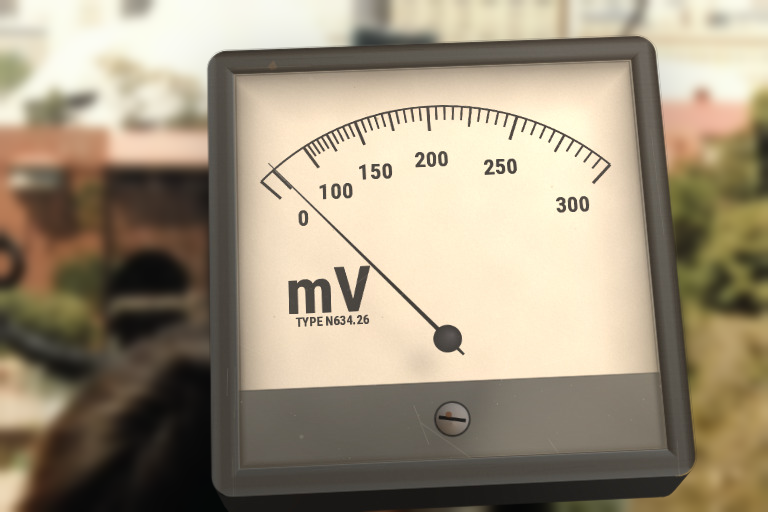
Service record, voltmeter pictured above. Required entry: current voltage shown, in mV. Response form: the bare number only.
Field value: 50
